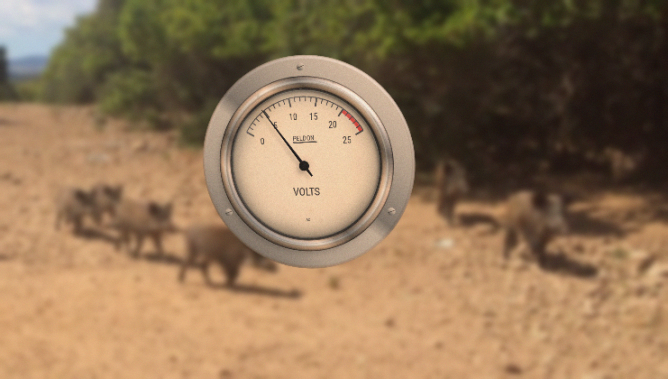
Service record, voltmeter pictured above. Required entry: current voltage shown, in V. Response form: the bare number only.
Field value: 5
